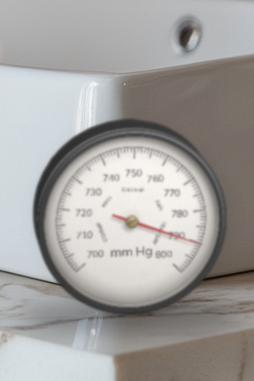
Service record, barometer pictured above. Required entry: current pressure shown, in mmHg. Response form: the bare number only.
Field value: 790
